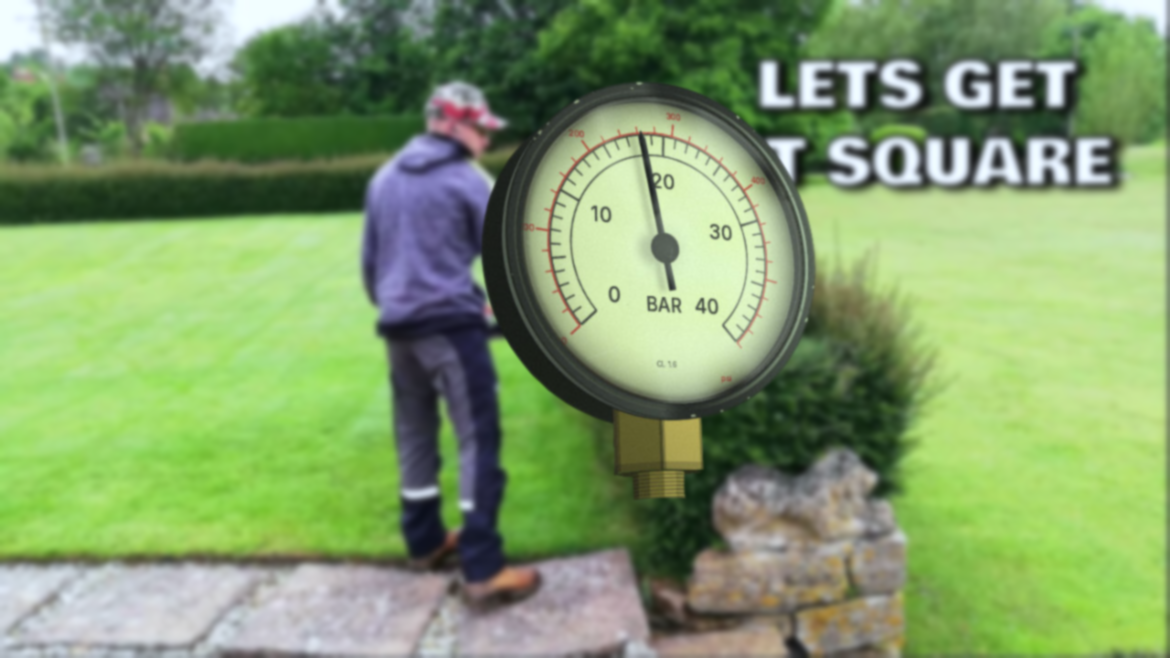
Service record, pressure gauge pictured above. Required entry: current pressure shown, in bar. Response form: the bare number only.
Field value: 18
